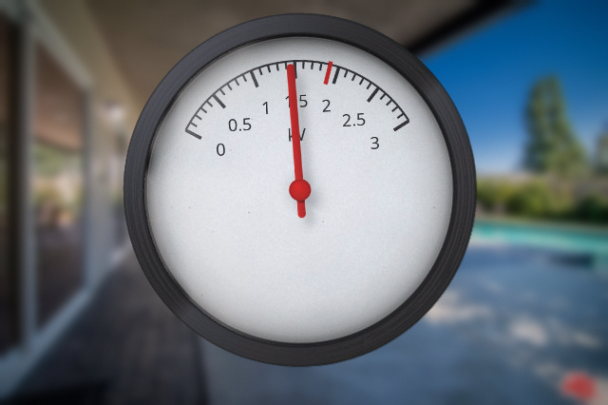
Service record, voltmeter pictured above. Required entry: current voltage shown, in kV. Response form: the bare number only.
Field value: 1.45
